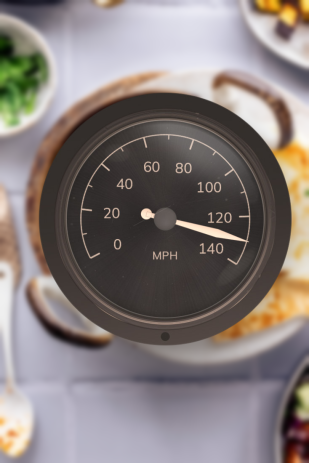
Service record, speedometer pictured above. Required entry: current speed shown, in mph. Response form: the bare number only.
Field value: 130
